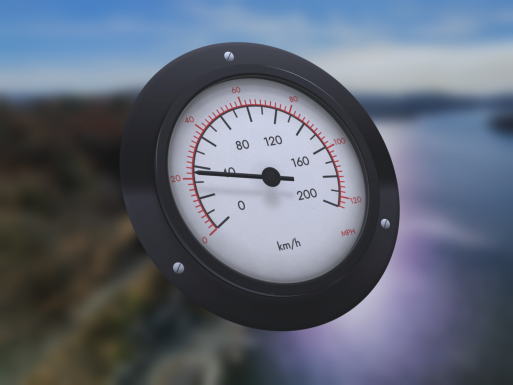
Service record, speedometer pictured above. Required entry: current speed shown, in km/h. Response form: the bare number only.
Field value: 35
